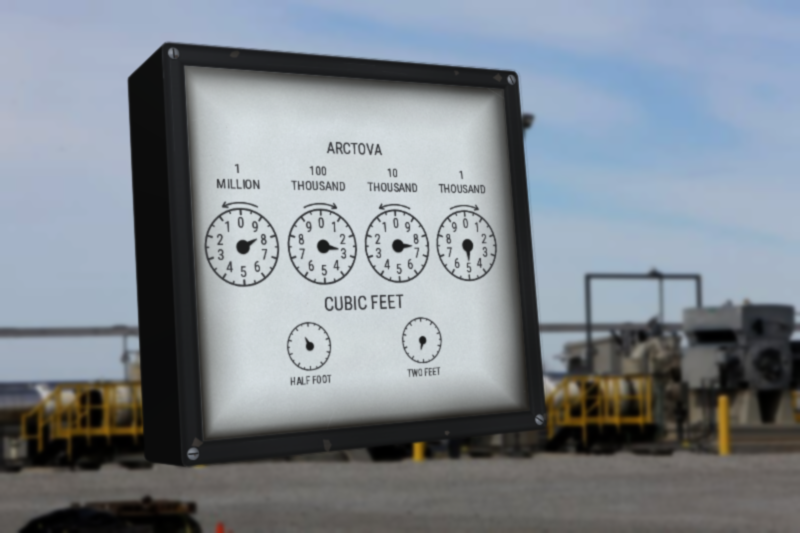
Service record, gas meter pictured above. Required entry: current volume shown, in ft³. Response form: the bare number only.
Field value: 827500
